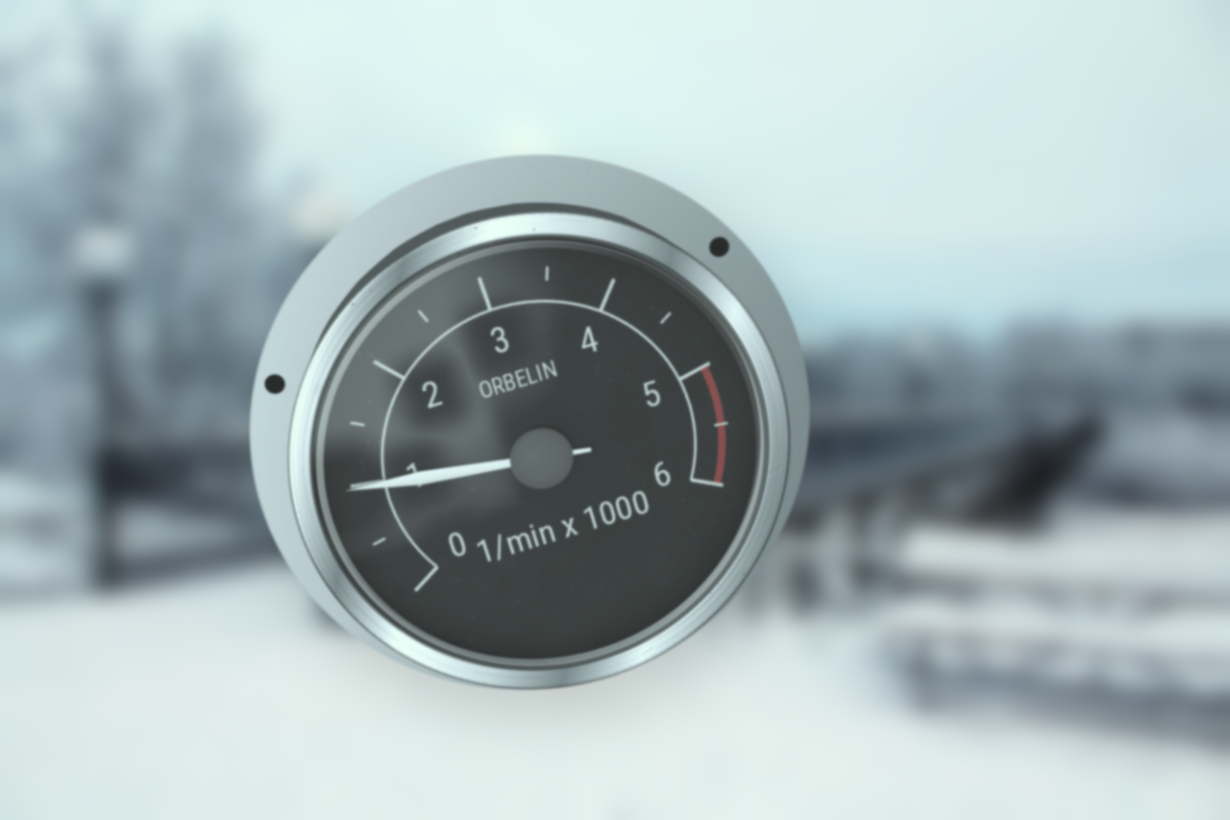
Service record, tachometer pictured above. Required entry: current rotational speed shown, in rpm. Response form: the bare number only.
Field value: 1000
